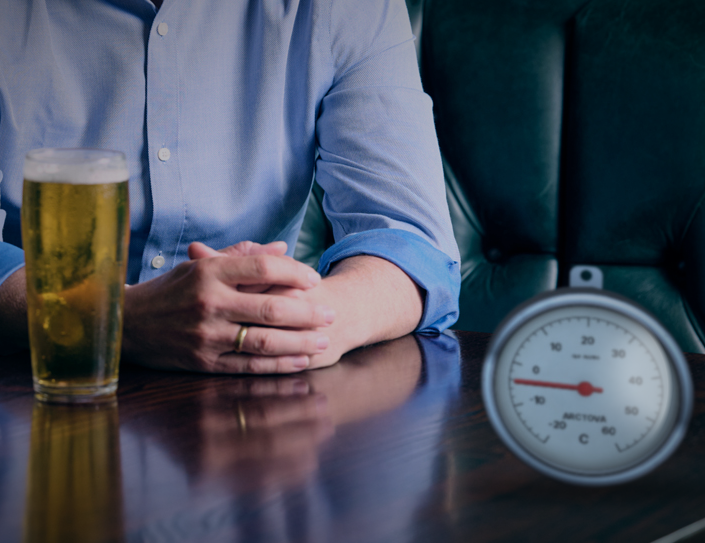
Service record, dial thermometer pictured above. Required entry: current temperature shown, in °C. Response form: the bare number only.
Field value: -4
